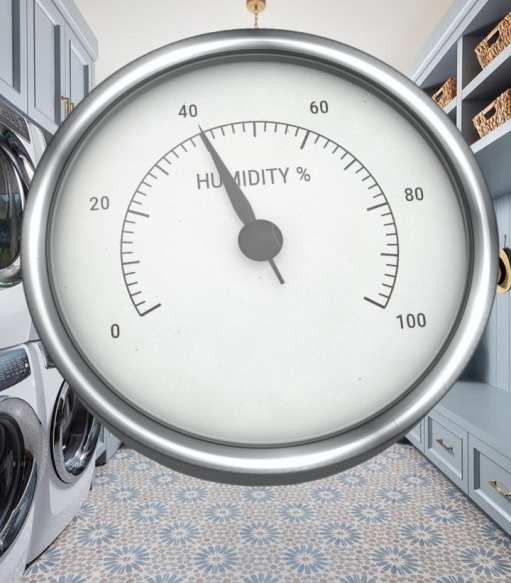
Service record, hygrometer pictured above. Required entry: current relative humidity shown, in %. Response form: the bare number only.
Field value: 40
